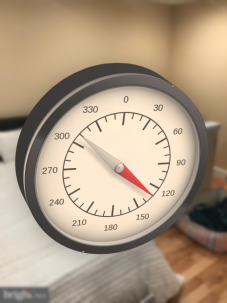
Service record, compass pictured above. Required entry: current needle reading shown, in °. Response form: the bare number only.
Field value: 130
